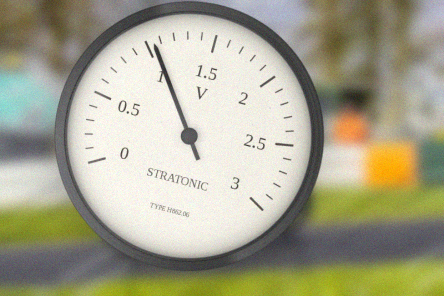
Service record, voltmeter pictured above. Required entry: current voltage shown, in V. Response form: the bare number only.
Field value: 1.05
